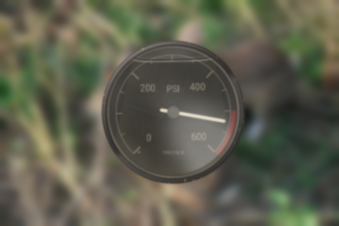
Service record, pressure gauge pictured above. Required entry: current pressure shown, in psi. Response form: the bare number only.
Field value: 525
